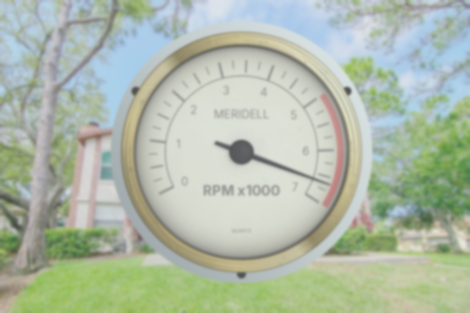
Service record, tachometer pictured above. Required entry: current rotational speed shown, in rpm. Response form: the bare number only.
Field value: 6625
